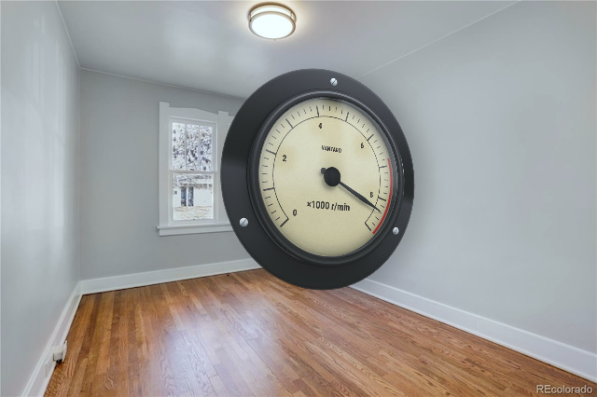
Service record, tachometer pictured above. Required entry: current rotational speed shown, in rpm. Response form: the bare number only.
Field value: 8400
